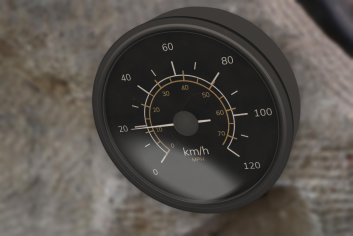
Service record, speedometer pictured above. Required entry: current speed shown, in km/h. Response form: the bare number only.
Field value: 20
